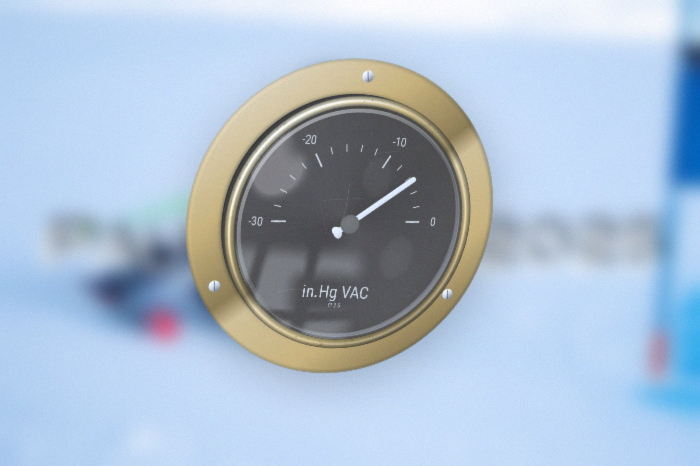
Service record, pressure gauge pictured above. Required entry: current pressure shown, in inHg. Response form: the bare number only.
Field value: -6
